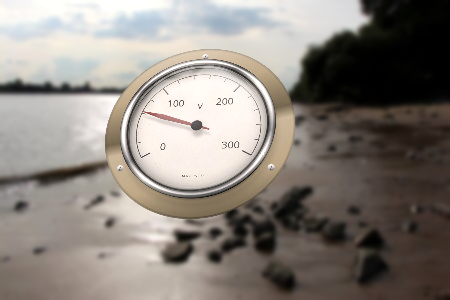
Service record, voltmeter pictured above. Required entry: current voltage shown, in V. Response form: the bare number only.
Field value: 60
